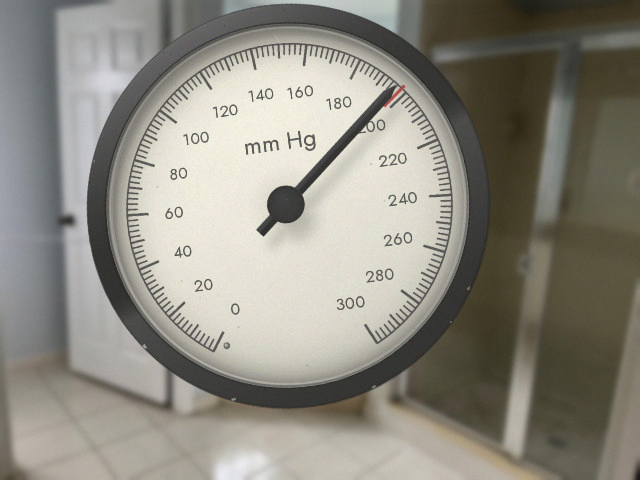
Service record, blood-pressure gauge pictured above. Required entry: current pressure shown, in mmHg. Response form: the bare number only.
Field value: 196
